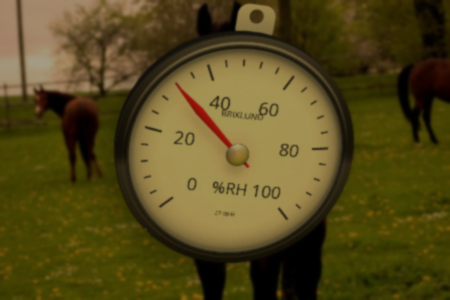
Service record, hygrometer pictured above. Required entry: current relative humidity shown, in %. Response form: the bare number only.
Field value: 32
